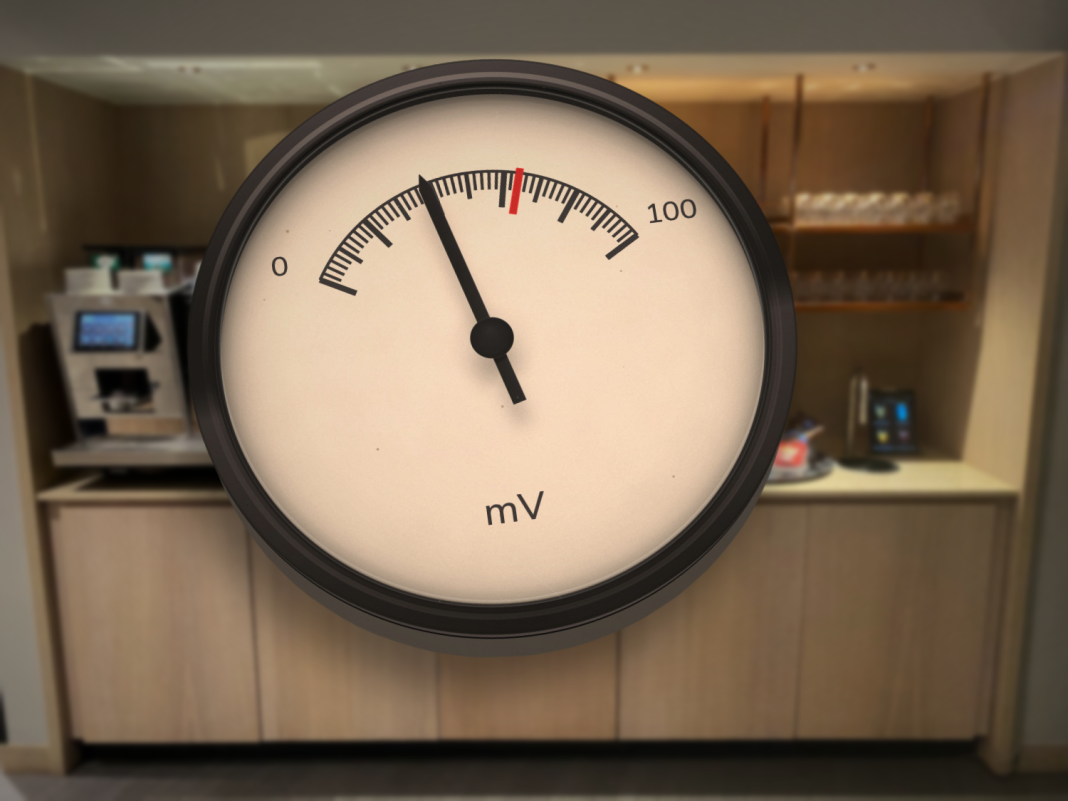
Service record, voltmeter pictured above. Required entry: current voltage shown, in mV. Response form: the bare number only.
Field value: 38
